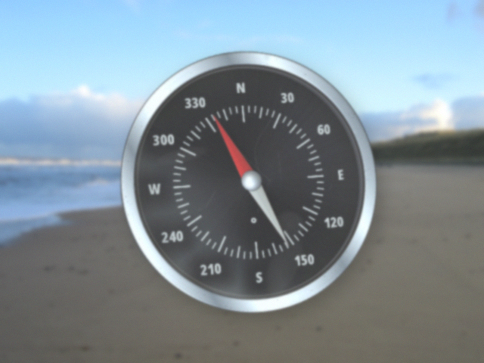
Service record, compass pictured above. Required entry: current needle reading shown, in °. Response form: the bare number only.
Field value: 335
